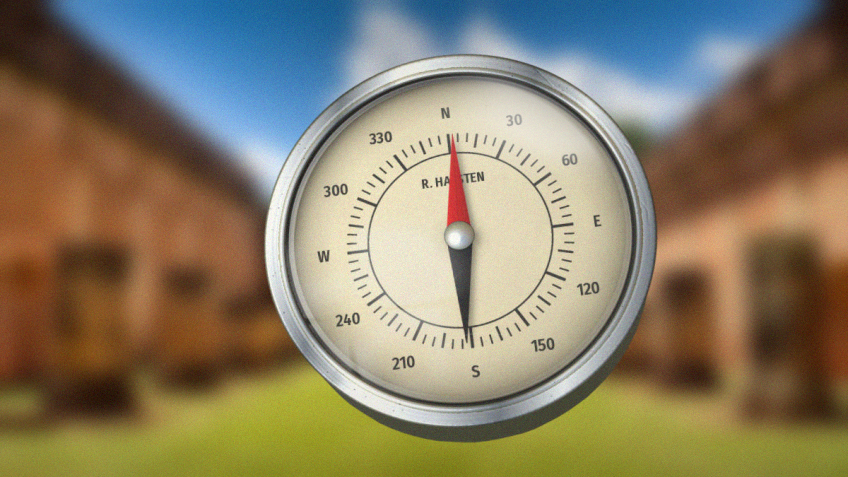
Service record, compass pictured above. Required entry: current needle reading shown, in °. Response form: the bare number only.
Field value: 2.5
